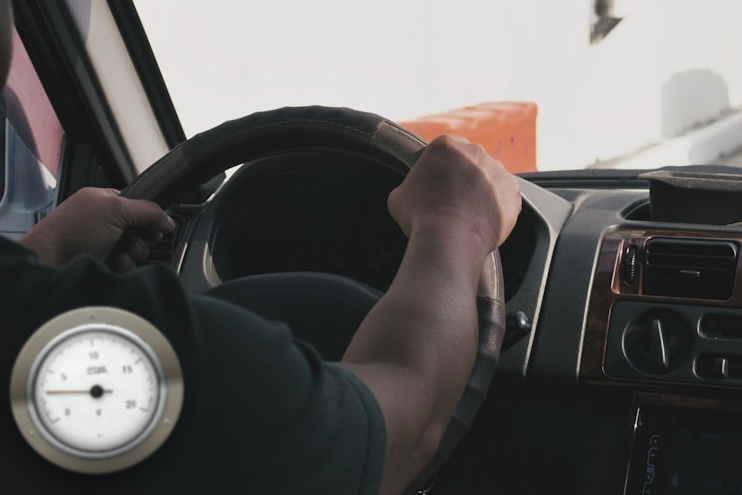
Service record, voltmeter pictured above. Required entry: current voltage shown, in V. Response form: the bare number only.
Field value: 3
